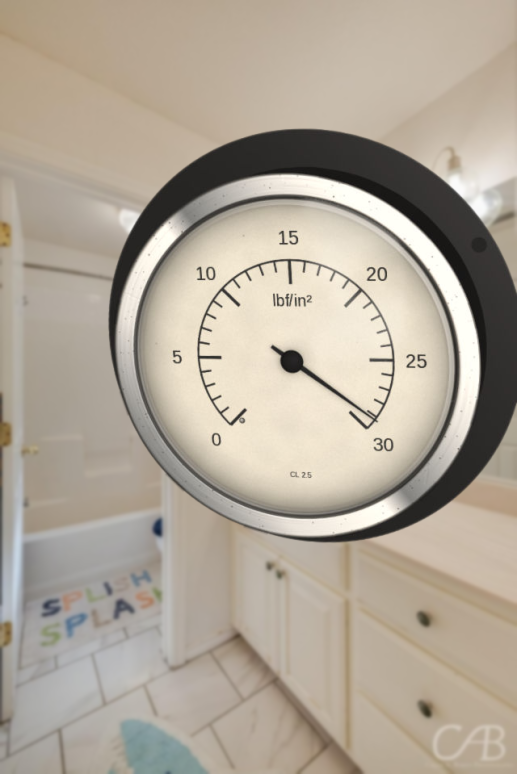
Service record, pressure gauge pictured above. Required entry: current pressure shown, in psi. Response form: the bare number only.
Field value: 29
